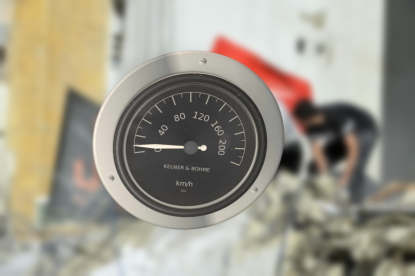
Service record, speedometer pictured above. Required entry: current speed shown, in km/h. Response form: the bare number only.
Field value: 10
